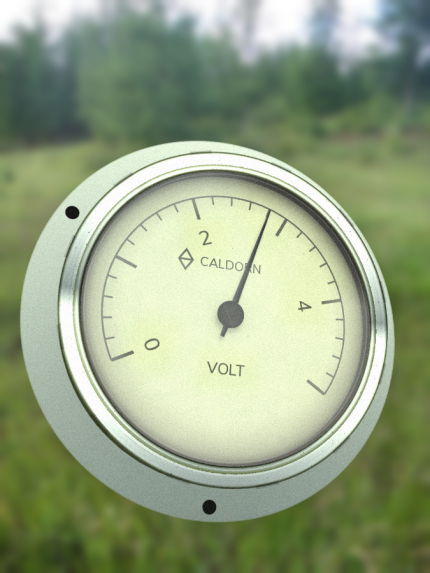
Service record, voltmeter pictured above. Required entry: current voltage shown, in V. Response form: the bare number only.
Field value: 2.8
